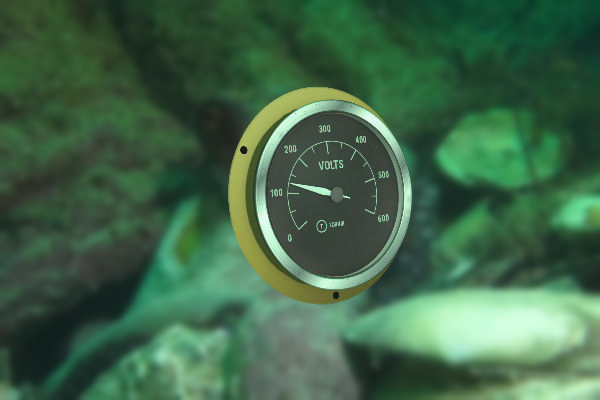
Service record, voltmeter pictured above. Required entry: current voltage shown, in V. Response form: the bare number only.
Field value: 125
